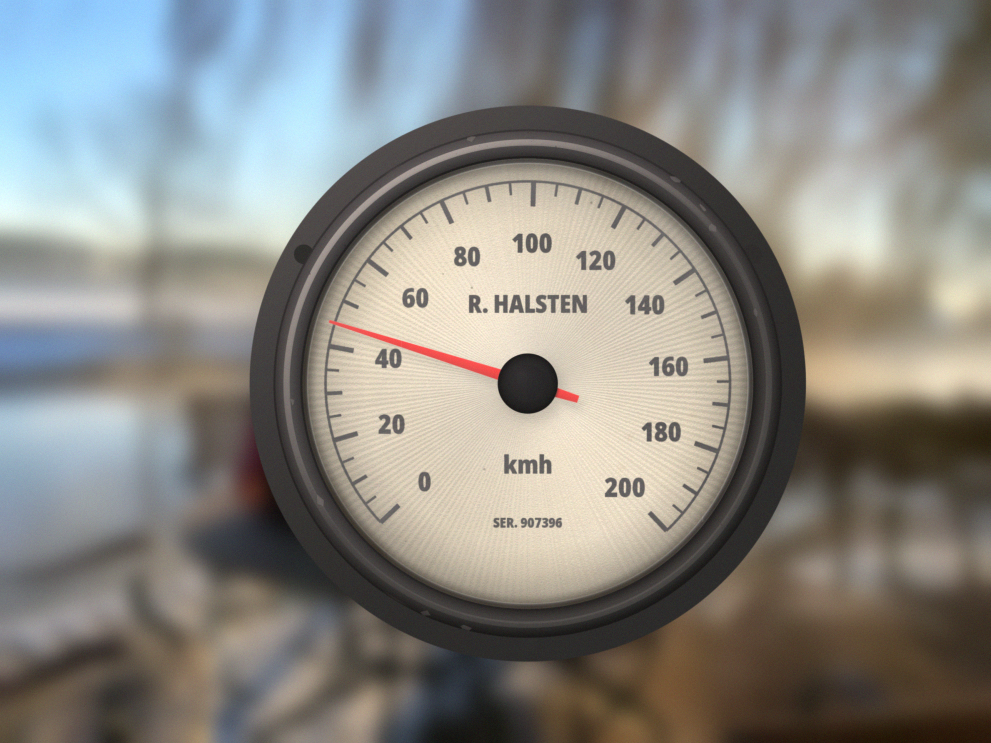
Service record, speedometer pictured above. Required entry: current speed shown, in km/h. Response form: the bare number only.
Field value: 45
